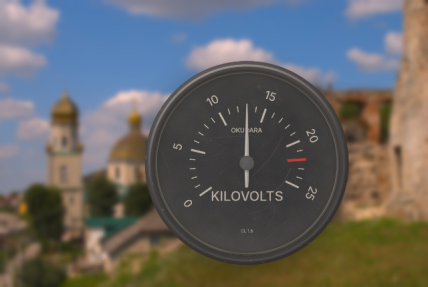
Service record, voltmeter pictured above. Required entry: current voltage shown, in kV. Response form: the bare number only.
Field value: 13
